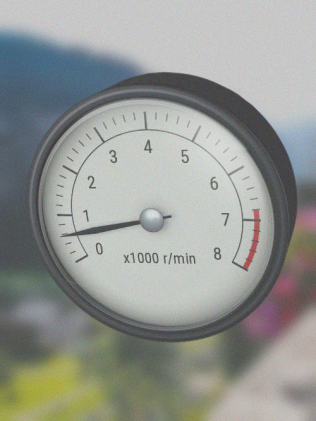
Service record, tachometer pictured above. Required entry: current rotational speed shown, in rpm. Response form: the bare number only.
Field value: 600
